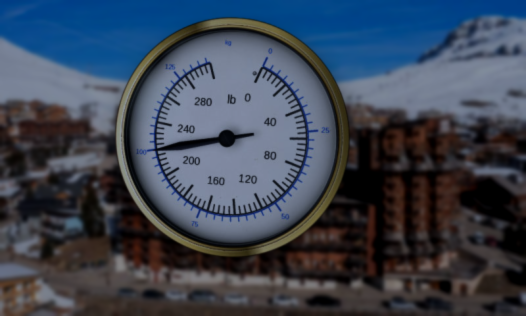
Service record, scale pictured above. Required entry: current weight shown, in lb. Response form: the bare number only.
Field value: 220
